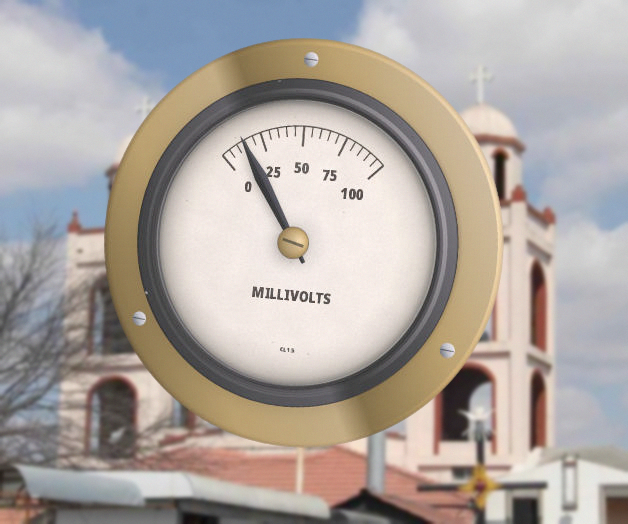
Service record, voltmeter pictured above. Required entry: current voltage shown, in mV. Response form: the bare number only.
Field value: 15
